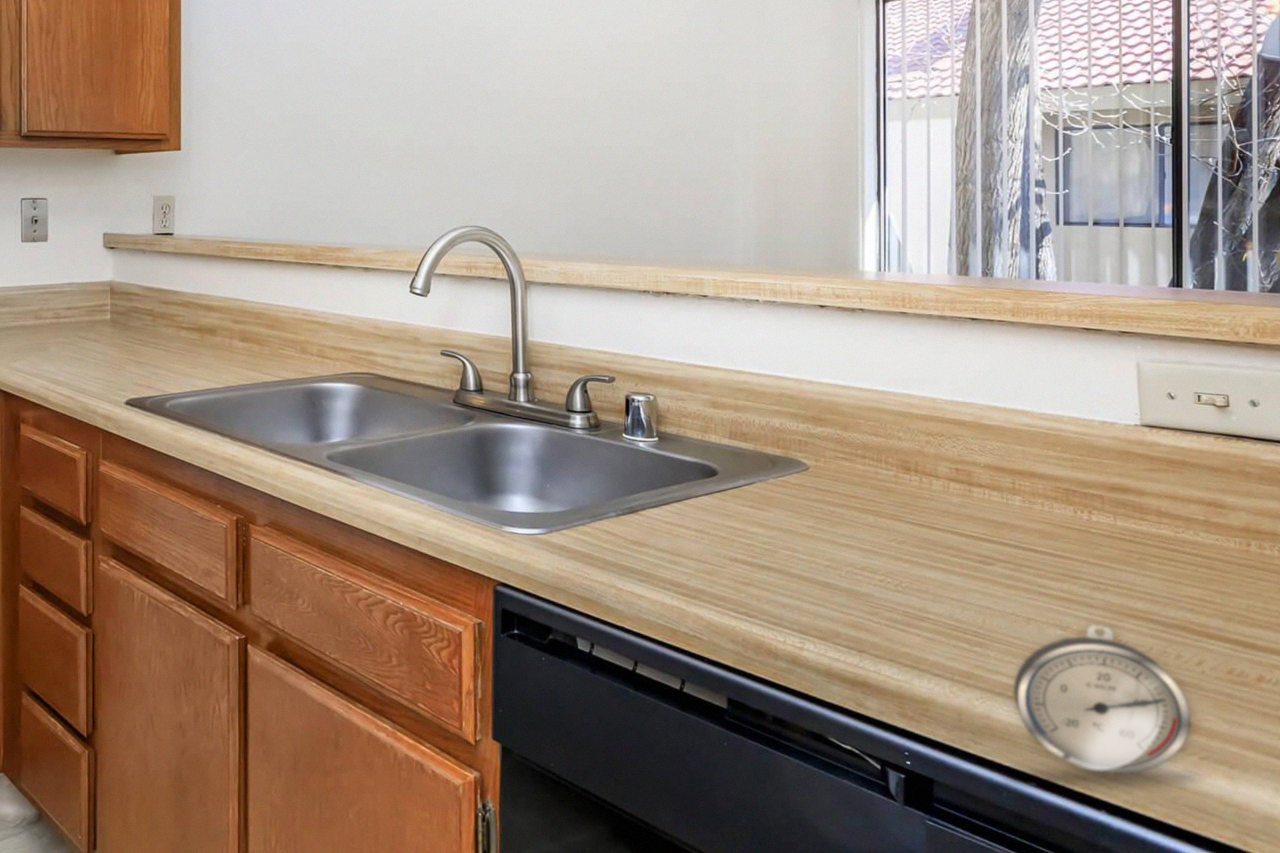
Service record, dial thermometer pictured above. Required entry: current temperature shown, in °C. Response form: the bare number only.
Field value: 40
